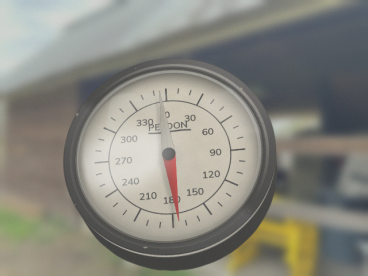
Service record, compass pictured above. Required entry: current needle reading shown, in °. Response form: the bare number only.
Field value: 175
